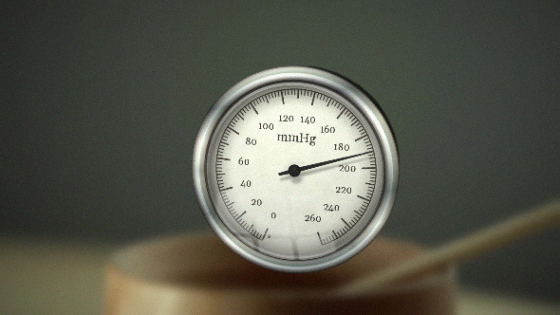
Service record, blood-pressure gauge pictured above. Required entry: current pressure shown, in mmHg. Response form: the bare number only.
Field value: 190
